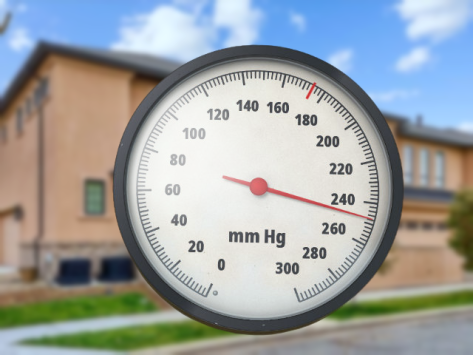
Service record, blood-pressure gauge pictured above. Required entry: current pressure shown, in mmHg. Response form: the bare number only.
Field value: 248
